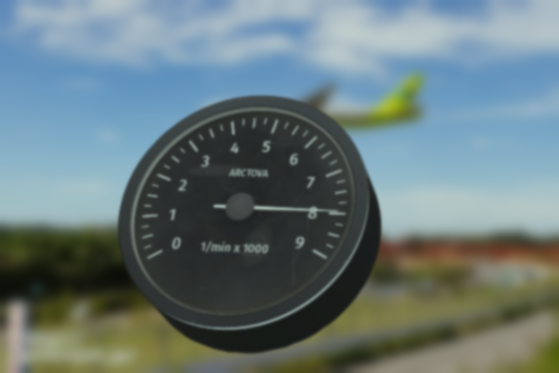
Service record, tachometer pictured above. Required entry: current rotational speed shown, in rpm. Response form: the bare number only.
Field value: 8000
